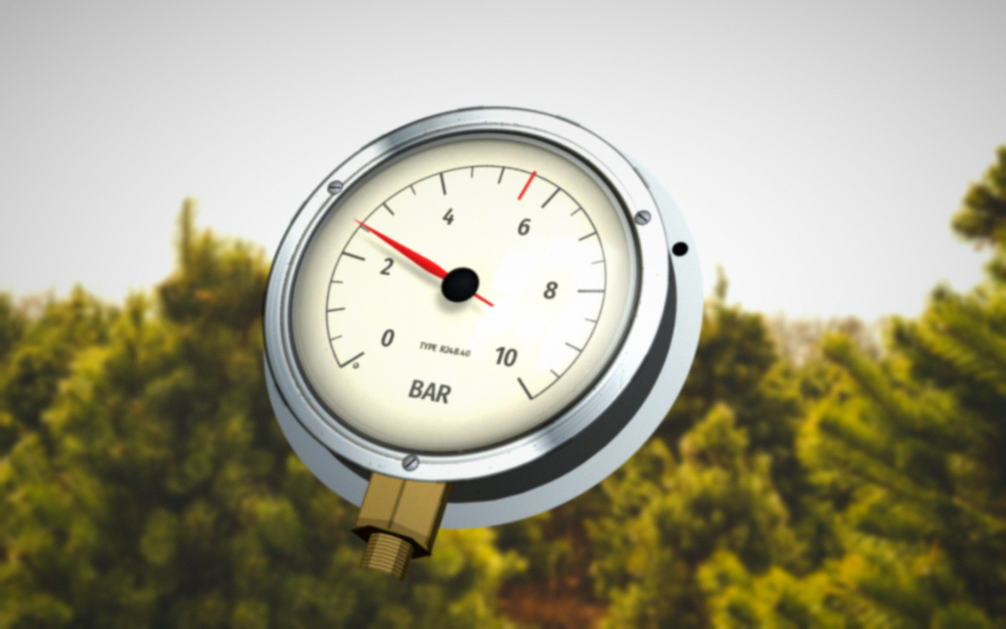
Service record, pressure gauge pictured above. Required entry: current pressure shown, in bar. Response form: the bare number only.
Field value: 2.5
